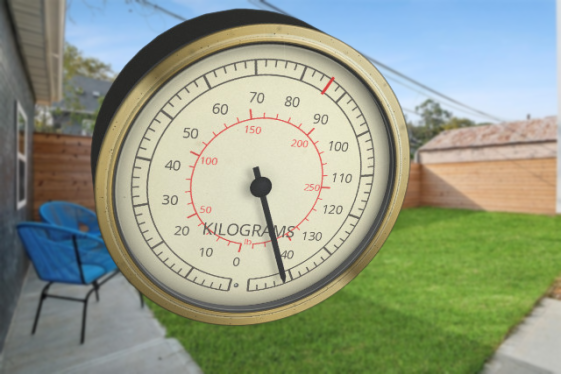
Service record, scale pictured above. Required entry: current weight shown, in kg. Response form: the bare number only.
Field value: 142
